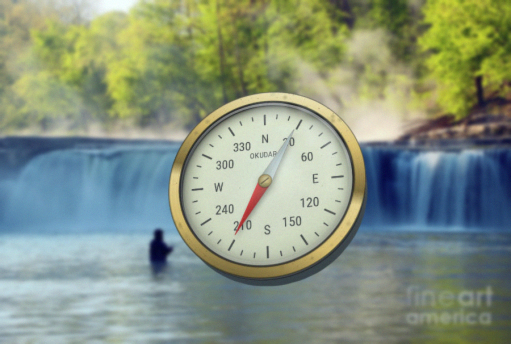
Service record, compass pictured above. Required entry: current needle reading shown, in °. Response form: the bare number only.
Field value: 210
